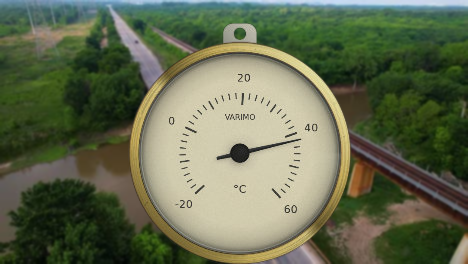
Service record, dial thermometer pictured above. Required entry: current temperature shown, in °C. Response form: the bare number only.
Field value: 42
